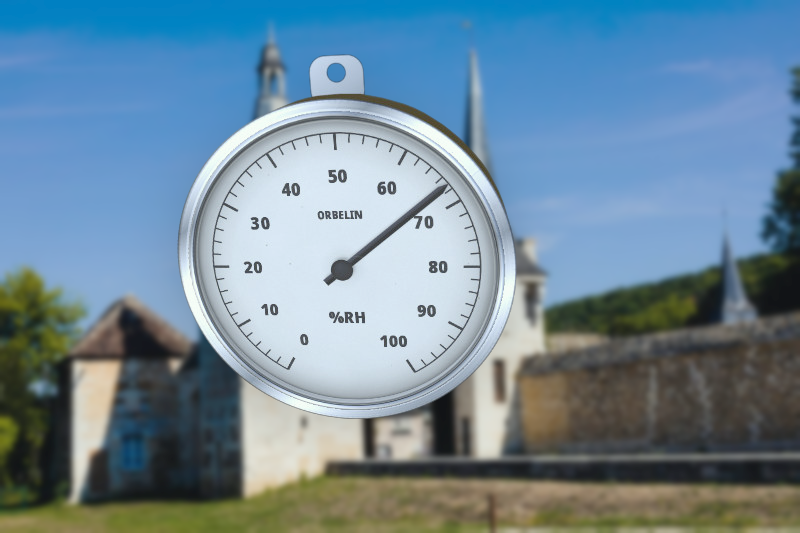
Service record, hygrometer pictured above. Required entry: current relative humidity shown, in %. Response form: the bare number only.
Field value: 67
